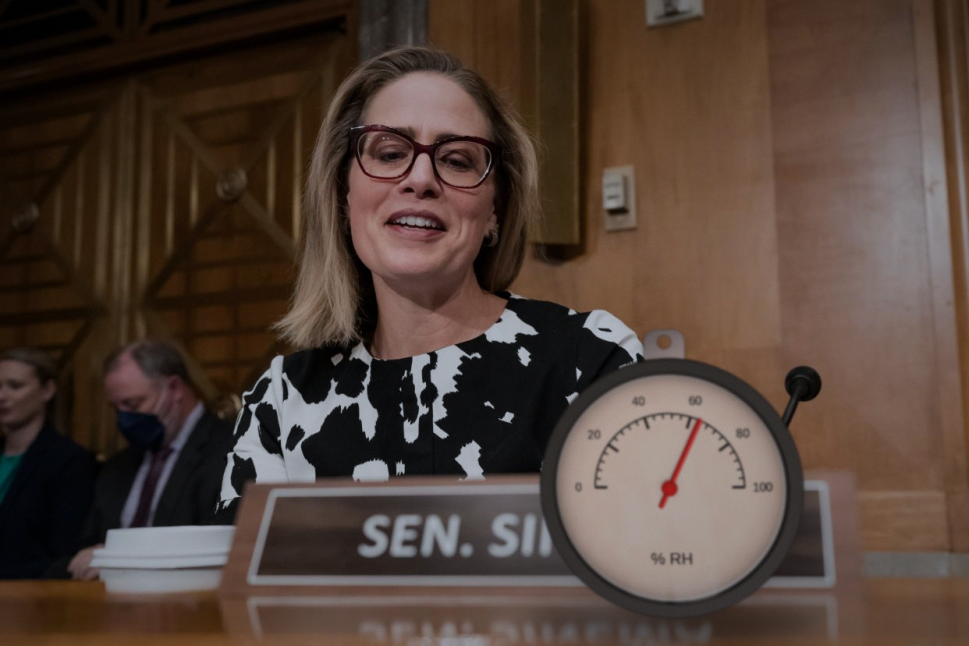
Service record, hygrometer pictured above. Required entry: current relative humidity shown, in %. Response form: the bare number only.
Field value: 64
